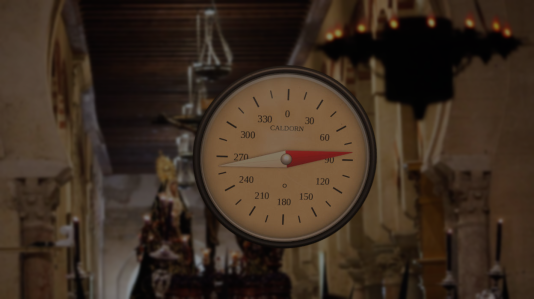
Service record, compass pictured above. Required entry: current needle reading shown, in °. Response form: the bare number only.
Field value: 82.5
